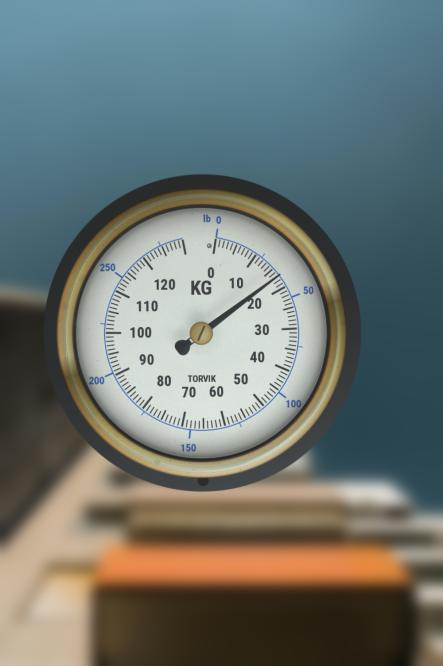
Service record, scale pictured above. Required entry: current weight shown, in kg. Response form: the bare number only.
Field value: 17
